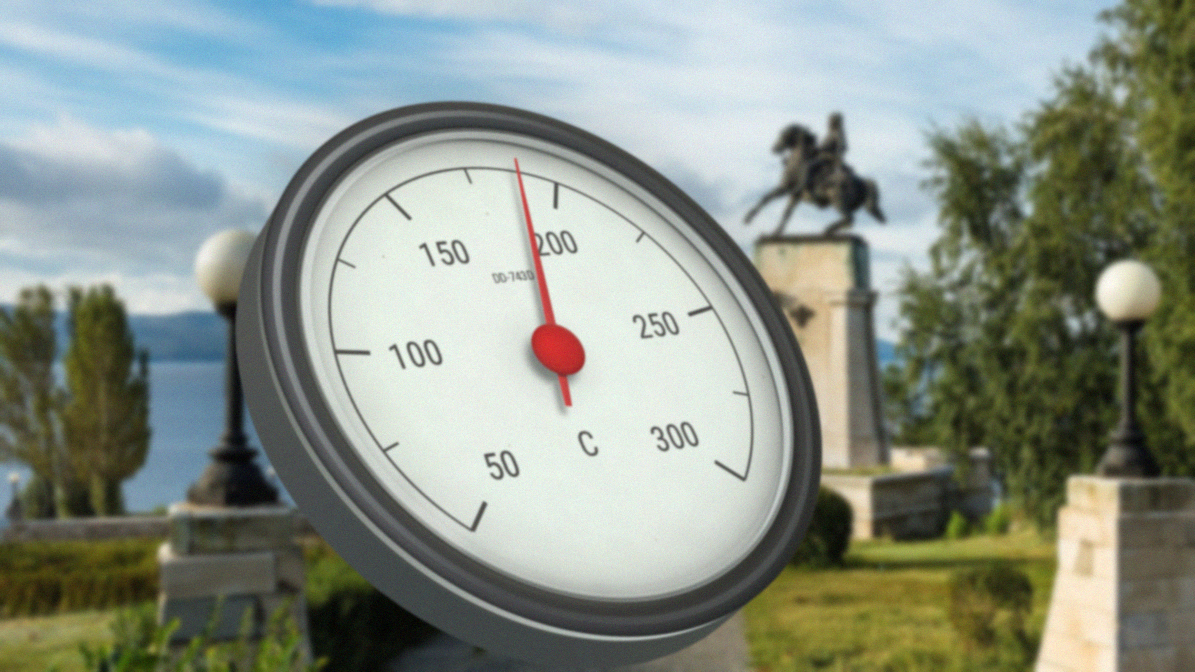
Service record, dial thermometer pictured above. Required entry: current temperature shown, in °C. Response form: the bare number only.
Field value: 187.5
